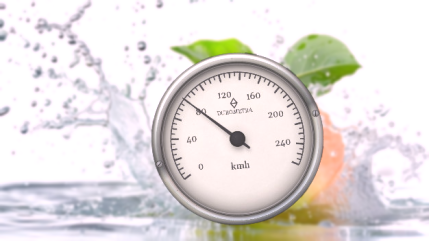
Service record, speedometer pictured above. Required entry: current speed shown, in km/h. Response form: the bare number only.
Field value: 80
